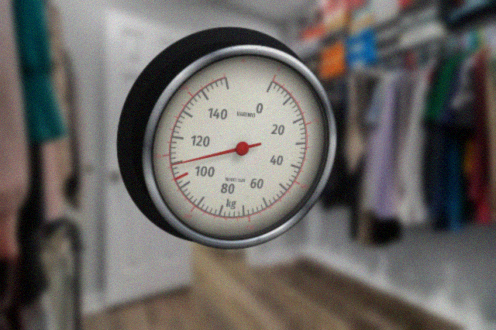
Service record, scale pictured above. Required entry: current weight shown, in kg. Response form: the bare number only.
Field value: 110
